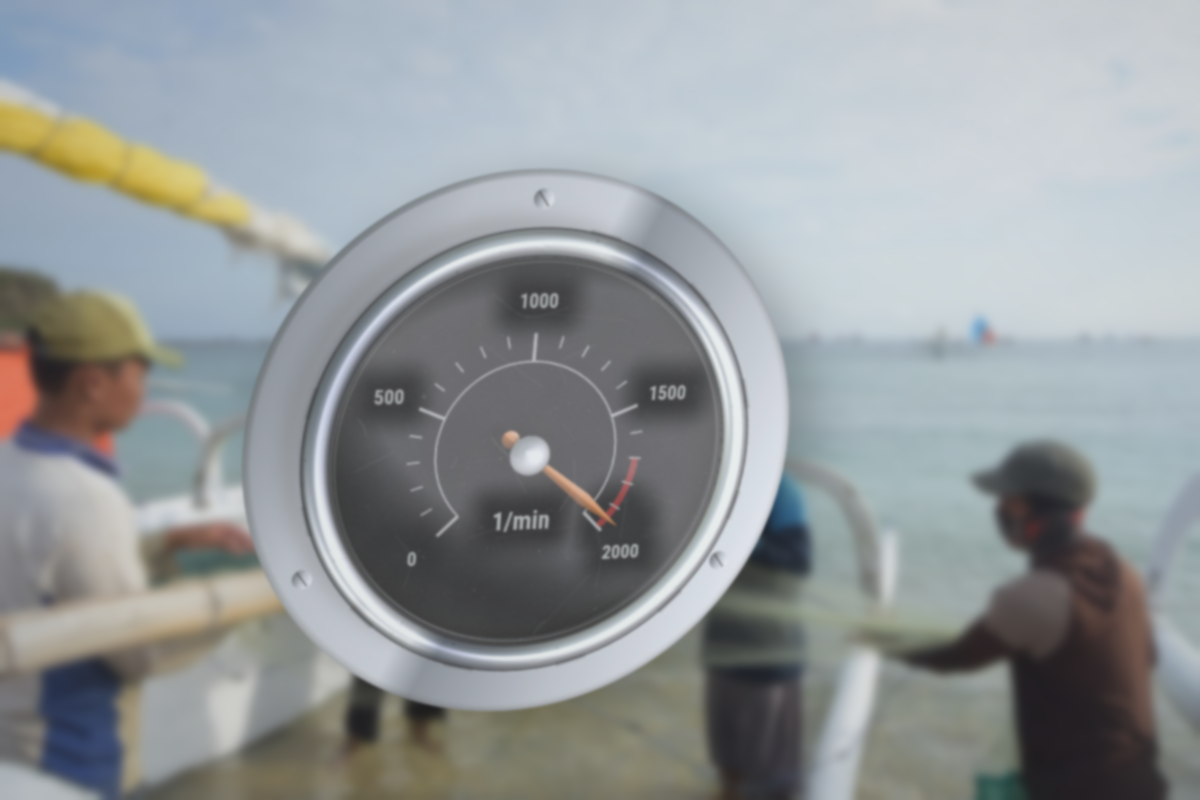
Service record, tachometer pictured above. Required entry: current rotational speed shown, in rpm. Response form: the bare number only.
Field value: 1950
